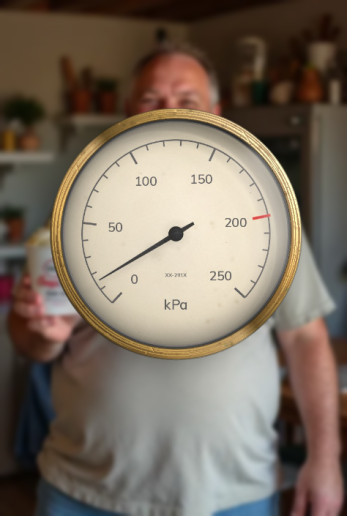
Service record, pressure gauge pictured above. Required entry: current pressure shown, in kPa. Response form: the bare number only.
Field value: 15
